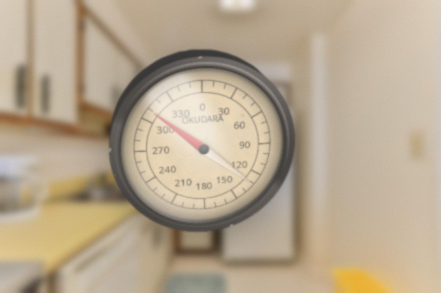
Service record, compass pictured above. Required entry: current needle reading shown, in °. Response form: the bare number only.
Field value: 310
